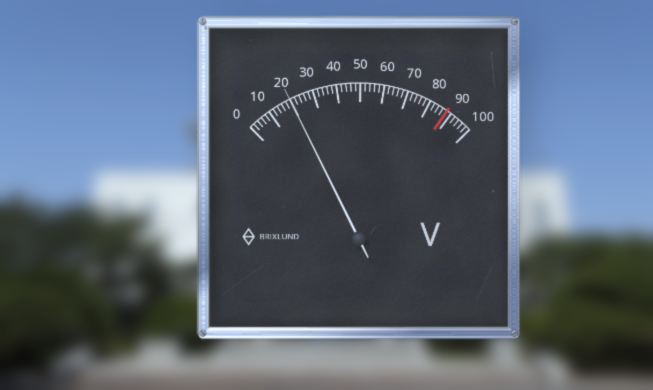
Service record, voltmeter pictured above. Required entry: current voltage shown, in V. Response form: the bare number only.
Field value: 20
